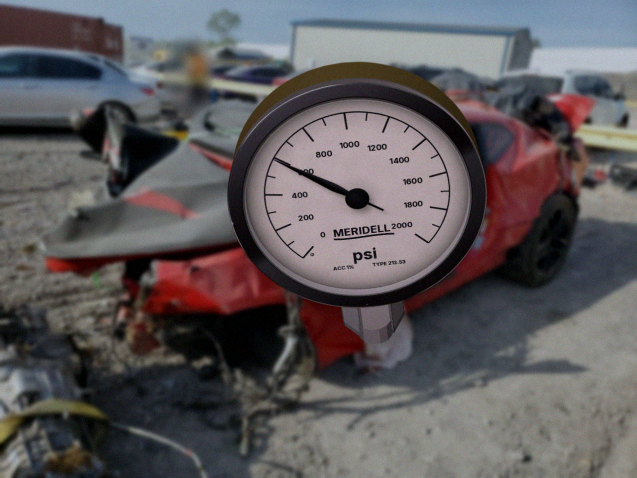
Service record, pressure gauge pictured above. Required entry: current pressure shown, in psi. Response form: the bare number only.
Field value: 600
